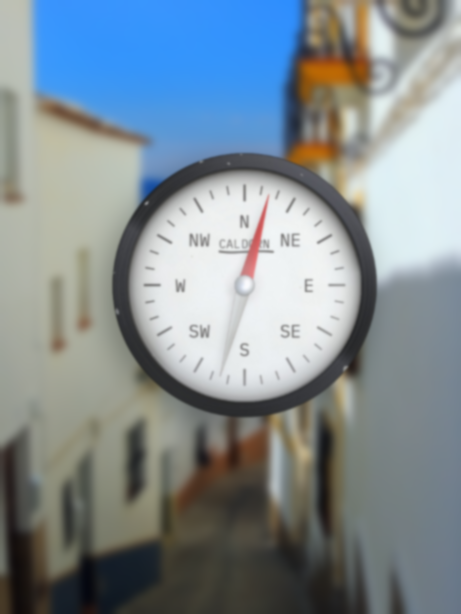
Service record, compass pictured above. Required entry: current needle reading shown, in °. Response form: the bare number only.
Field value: 15
